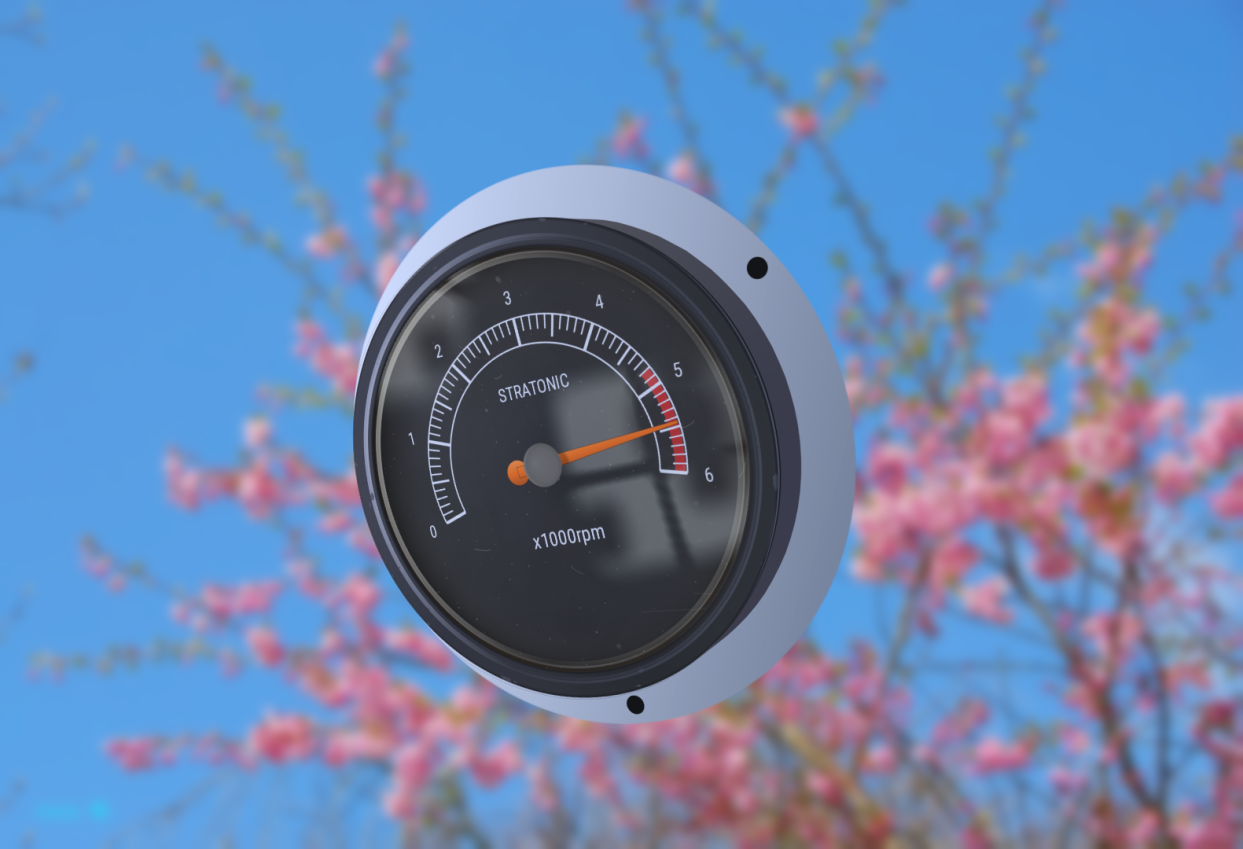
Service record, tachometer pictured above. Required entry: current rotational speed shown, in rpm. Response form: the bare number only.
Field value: 5450
